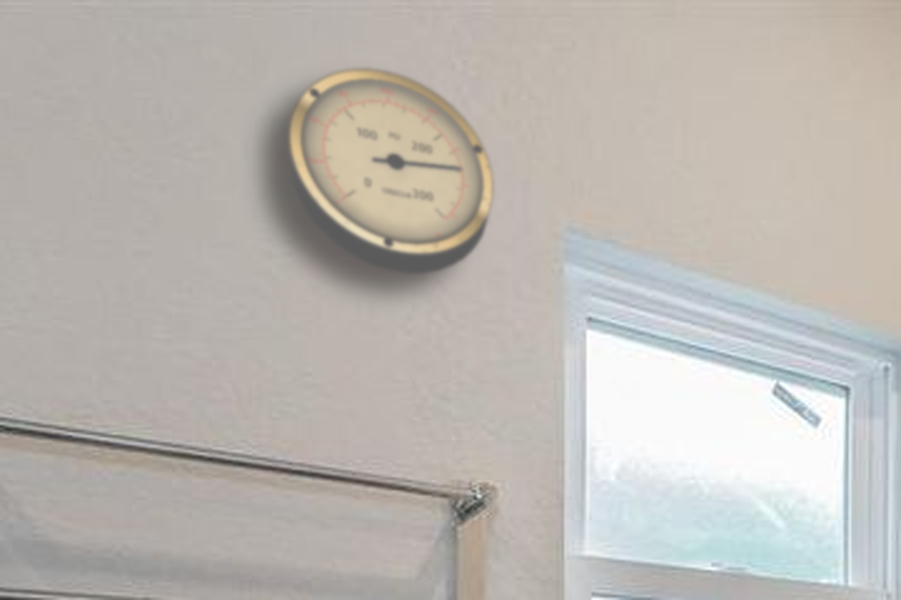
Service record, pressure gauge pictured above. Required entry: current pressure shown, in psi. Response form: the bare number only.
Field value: 240
